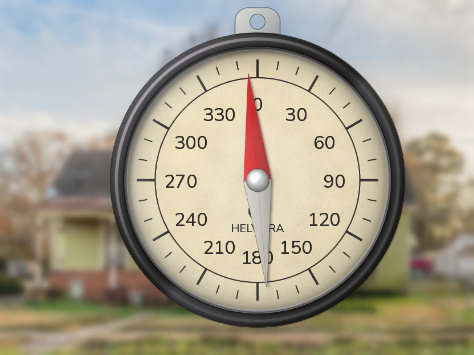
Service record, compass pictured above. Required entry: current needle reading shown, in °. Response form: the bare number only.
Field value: 355
